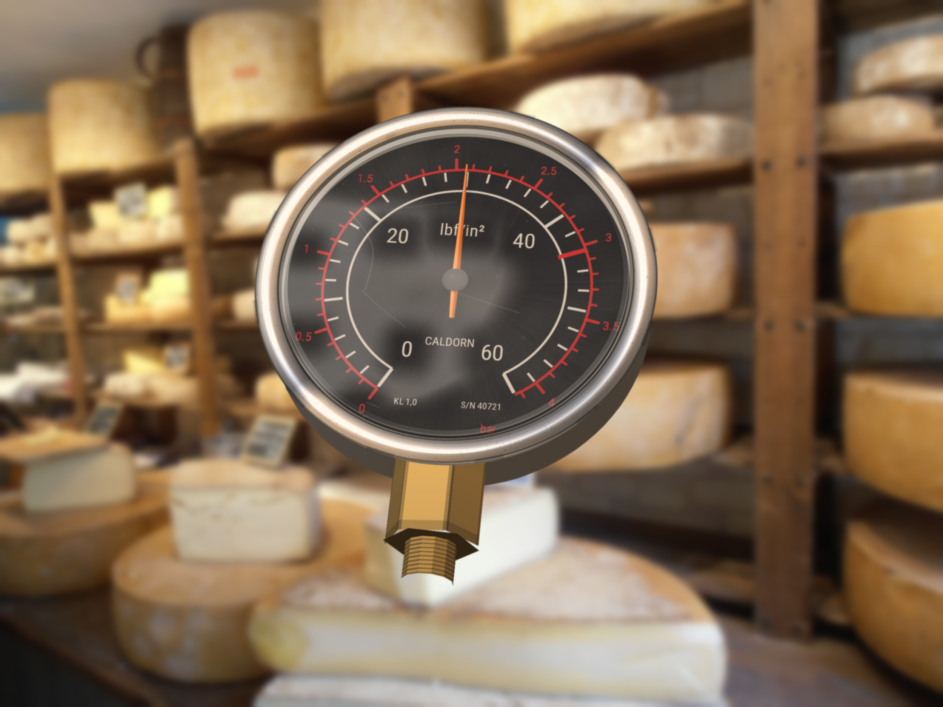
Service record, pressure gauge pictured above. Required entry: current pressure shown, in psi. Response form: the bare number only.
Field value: 30
